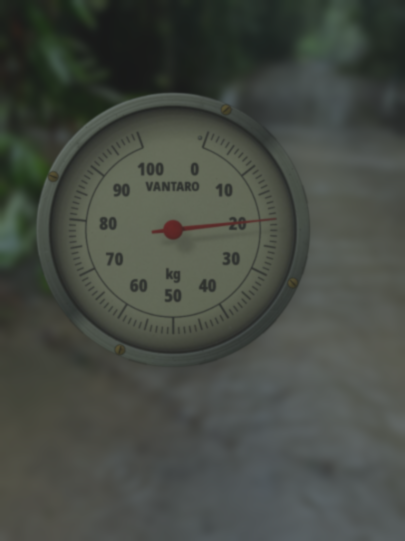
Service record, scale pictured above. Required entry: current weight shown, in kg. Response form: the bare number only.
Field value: 20
